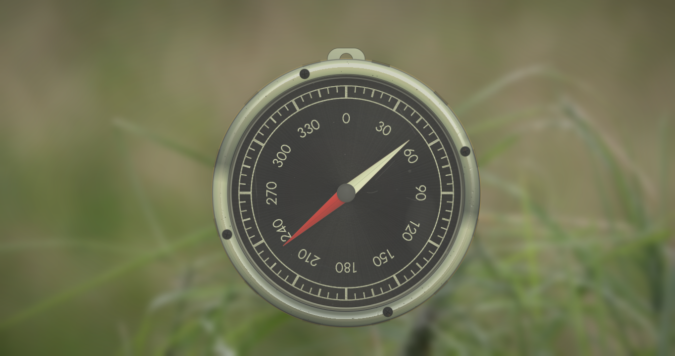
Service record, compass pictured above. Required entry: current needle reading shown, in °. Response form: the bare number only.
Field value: 230
